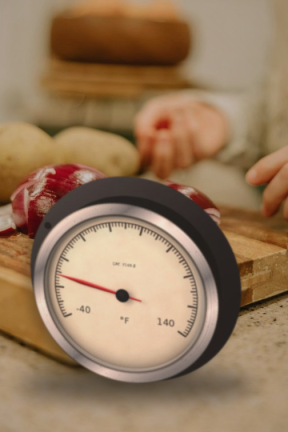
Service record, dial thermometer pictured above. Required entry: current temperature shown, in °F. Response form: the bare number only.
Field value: -10
